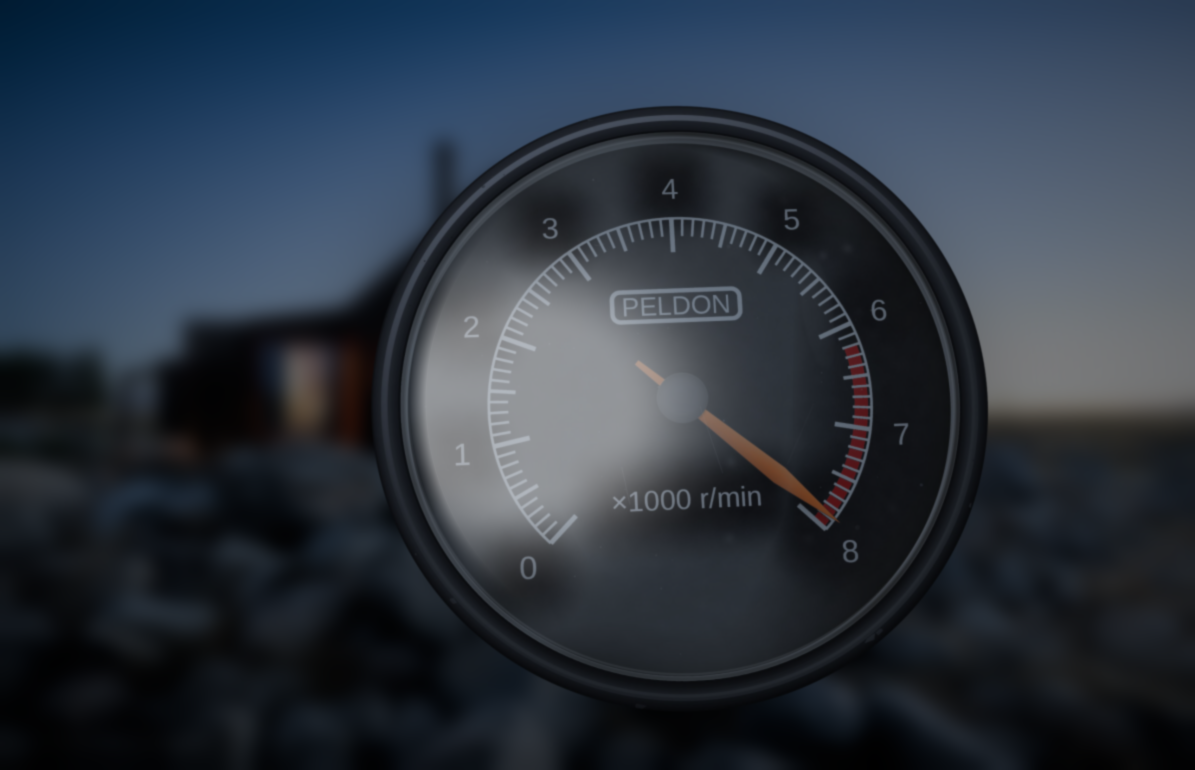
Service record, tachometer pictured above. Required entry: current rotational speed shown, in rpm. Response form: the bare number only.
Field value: 7900
